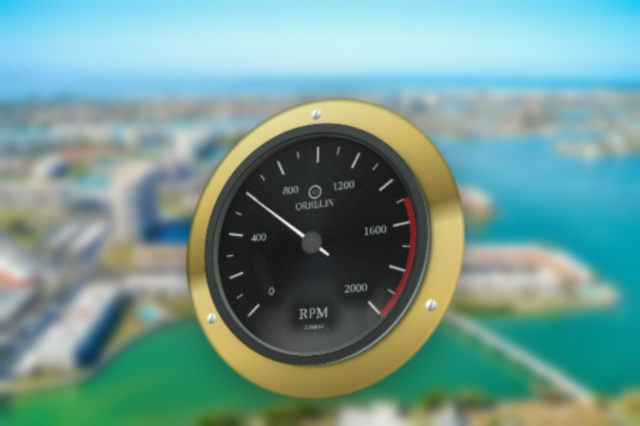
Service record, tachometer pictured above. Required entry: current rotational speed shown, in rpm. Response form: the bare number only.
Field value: 600
